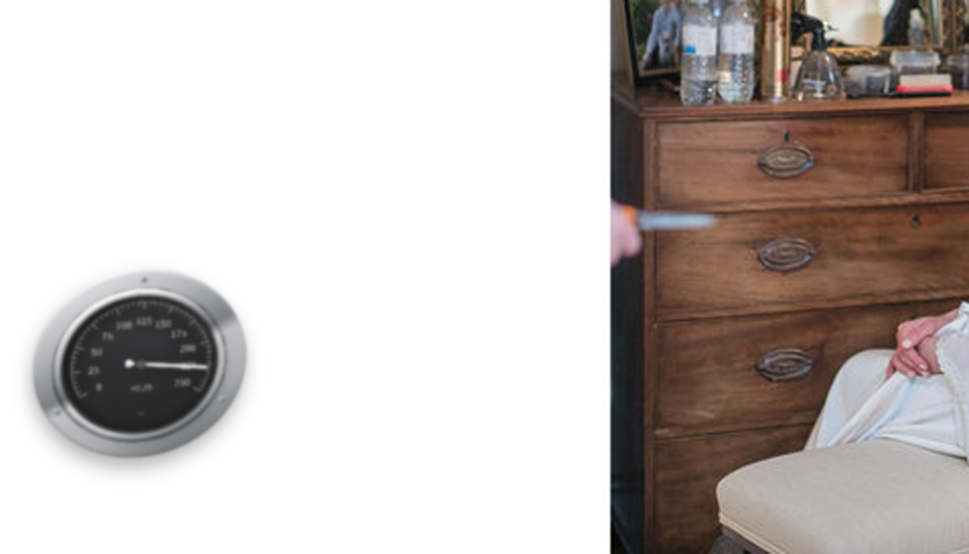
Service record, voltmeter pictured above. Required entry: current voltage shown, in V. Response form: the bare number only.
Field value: 225
